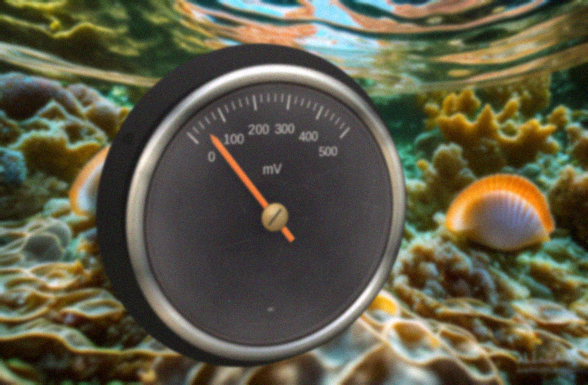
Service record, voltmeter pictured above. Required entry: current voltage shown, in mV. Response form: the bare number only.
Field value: 40
